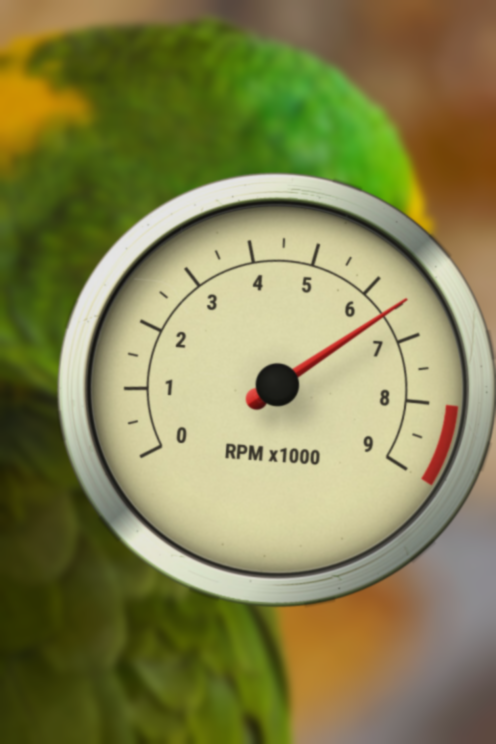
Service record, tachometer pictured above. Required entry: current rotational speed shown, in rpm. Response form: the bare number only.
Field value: 6500
